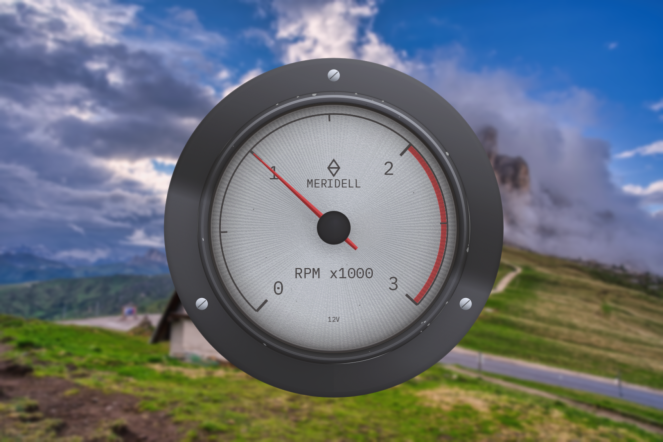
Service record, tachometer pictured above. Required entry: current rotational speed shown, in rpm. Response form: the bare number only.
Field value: 1000
